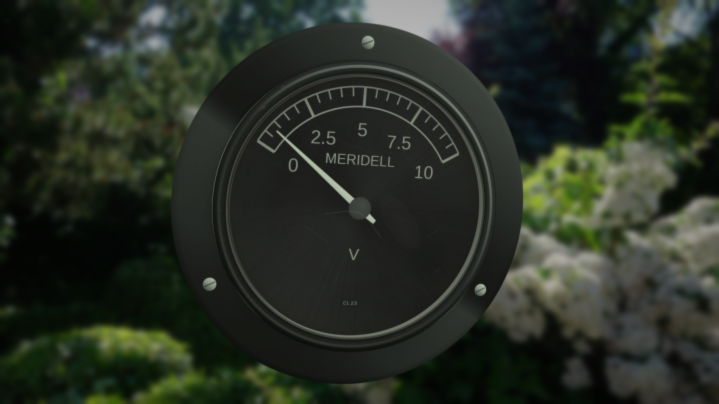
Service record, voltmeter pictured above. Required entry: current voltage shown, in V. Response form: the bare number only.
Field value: 0.75
